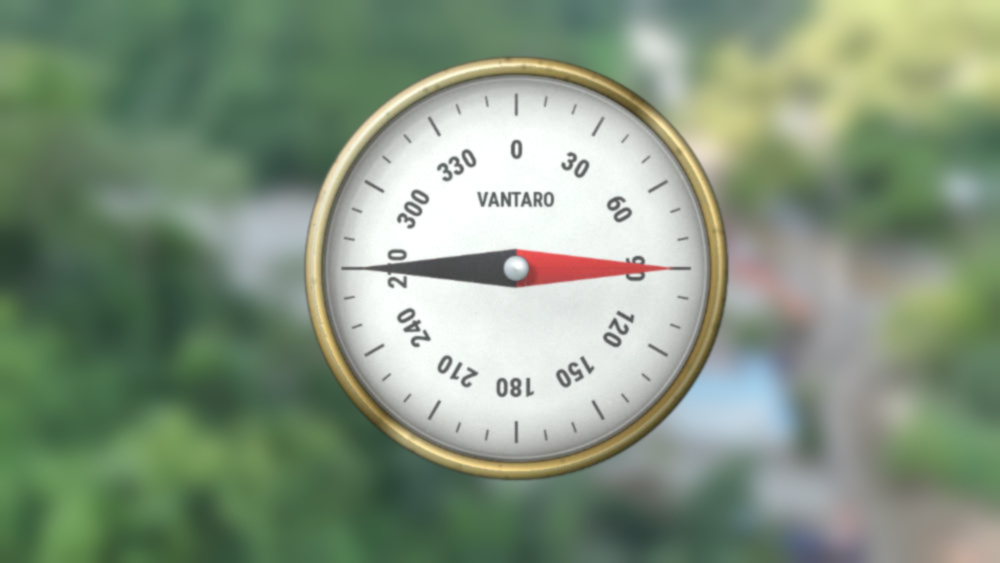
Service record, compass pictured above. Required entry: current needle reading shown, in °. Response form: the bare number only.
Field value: 90
